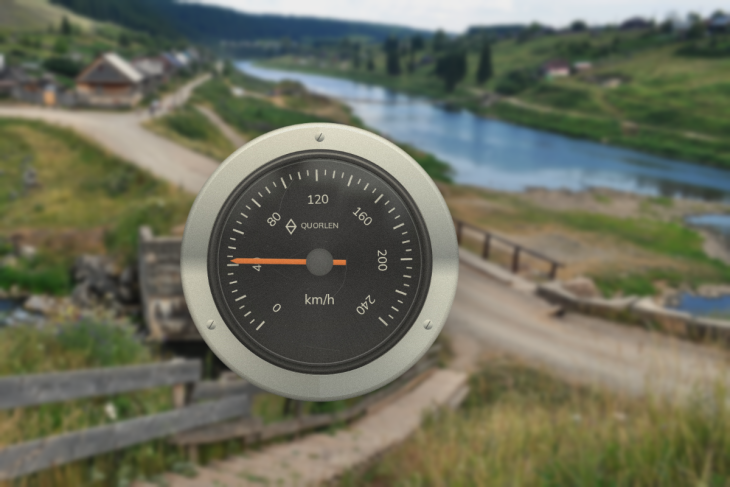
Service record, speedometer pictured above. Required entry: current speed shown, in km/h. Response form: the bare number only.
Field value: 42.5
